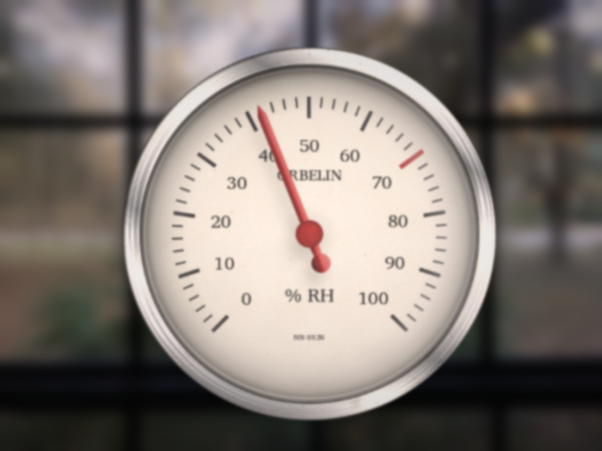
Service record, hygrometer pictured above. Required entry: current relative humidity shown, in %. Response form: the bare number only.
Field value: 42
